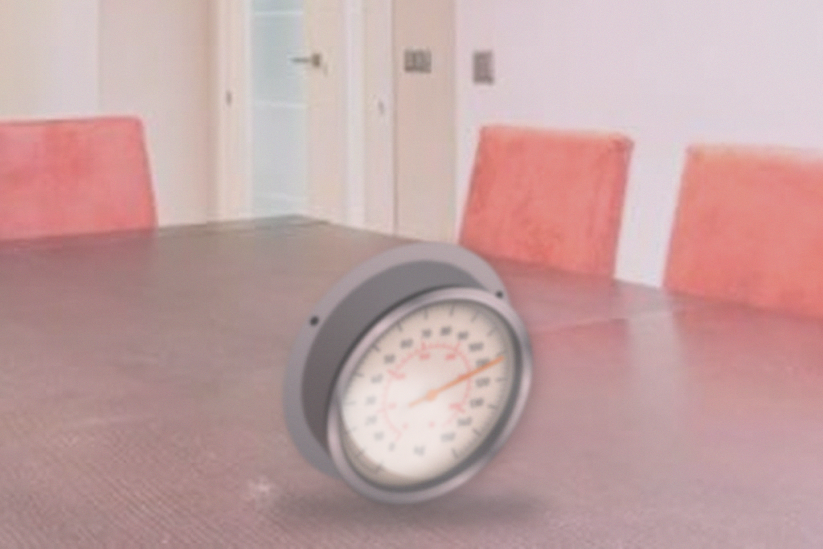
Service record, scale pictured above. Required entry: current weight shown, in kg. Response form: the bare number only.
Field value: 110
